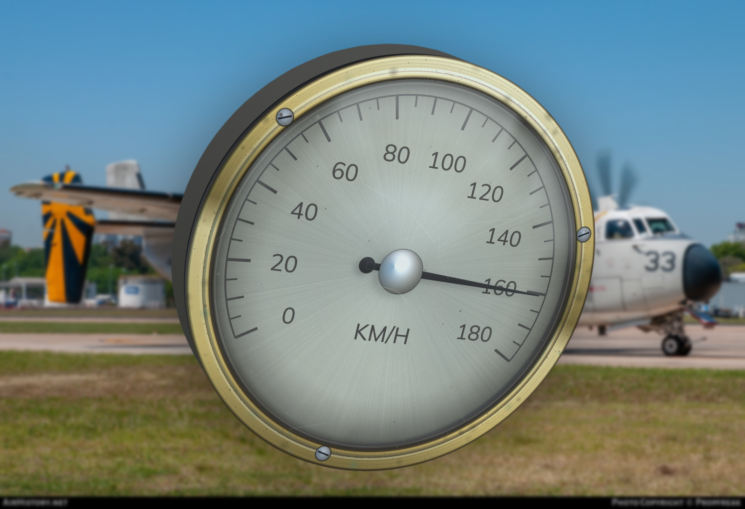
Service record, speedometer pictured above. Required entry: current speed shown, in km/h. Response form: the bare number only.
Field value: 160
